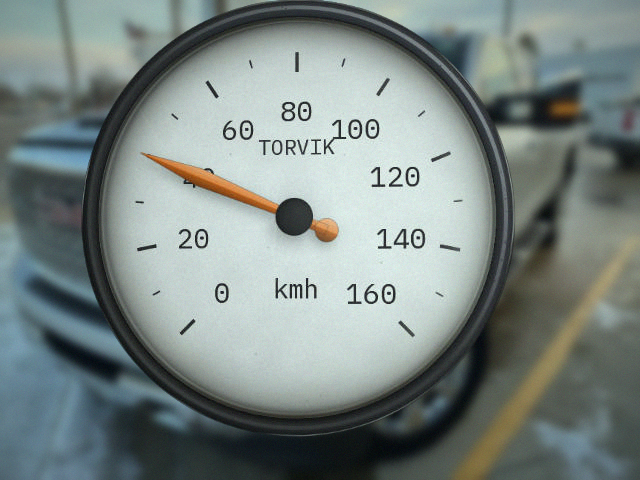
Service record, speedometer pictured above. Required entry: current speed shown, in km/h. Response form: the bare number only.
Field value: 40
